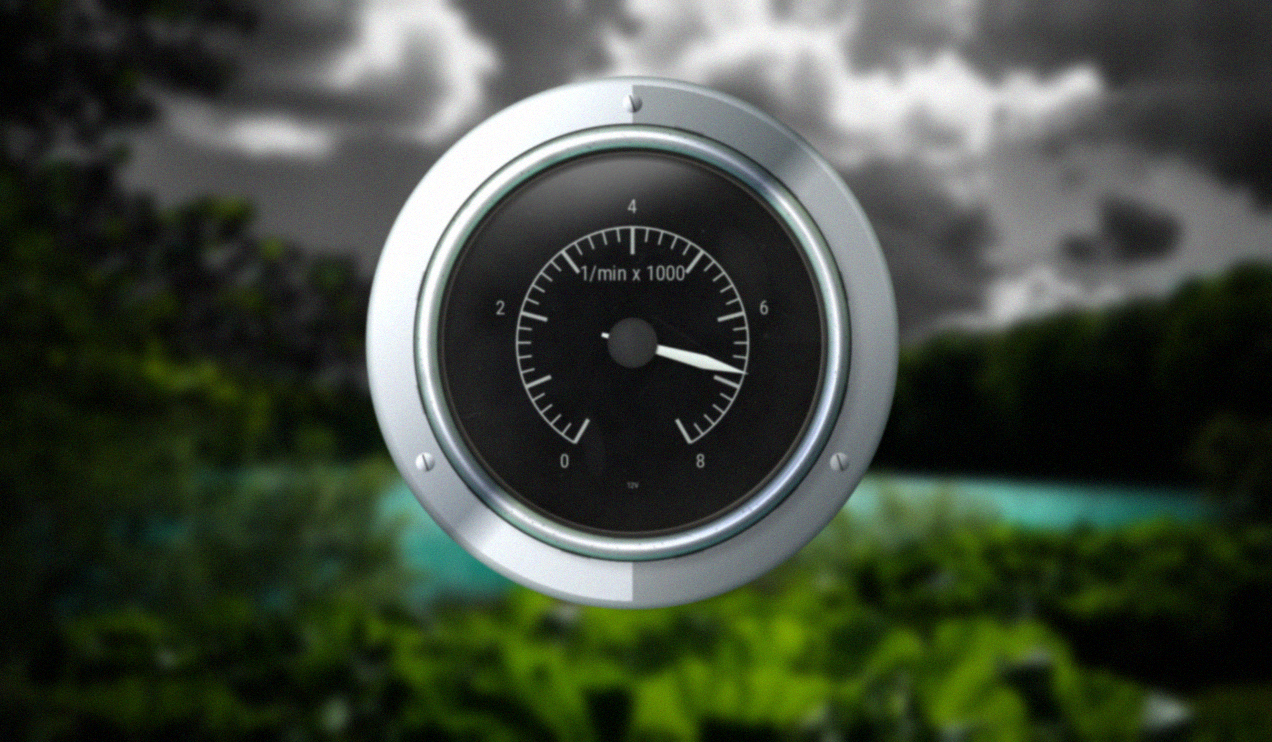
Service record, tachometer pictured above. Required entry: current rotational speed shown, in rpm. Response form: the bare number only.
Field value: 6800
